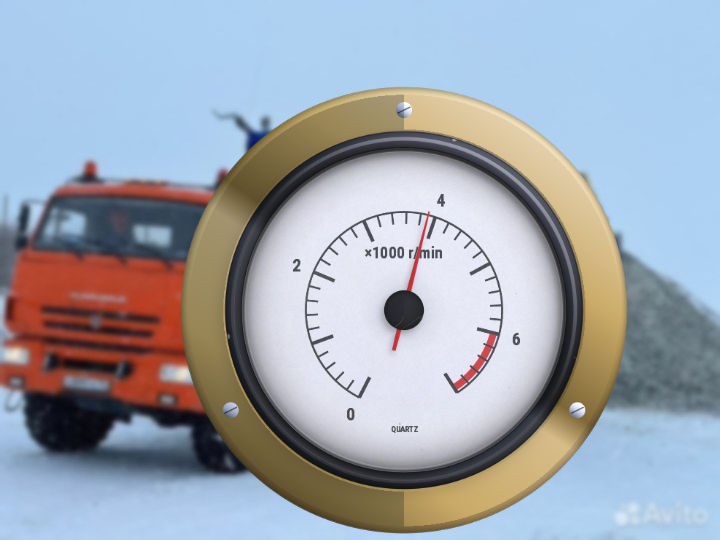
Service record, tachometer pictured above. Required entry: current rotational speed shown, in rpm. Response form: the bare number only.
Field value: 3900
